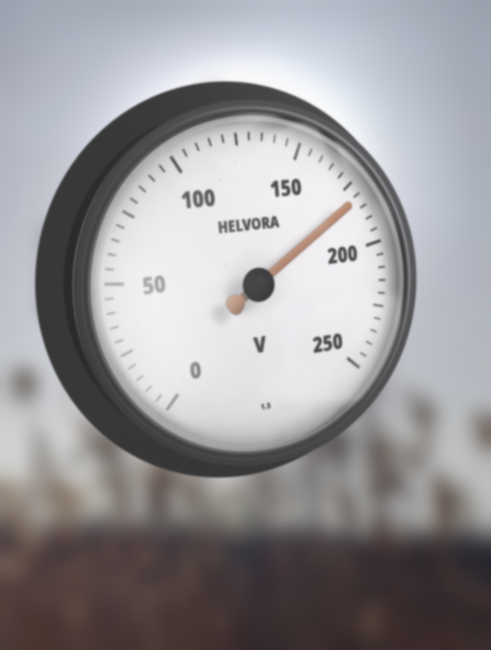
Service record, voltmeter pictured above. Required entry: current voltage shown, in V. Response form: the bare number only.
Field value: 180
